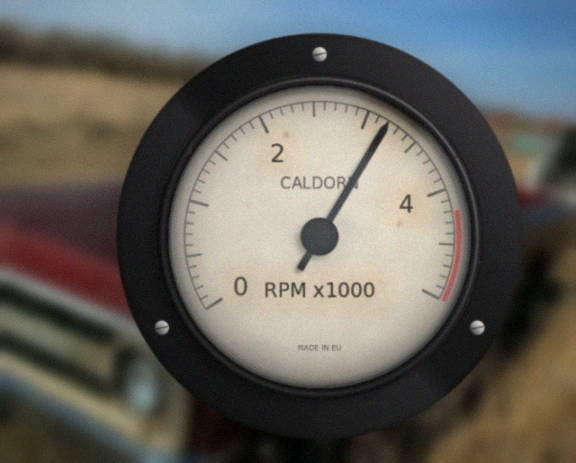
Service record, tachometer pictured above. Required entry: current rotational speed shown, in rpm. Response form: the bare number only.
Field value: 3200
